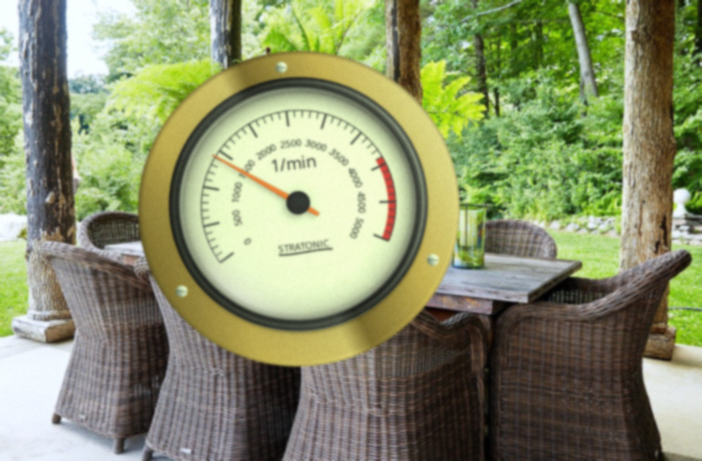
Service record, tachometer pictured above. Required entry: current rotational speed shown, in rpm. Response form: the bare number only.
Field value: 1400
